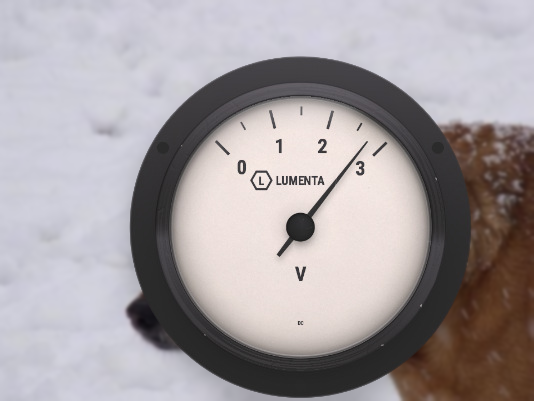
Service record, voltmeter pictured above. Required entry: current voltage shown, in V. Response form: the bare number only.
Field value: 2.75
